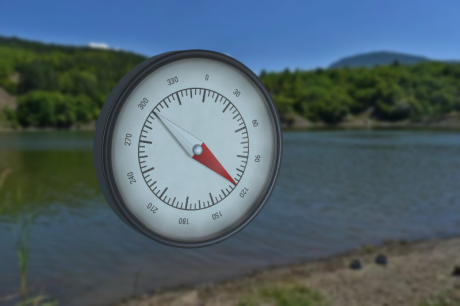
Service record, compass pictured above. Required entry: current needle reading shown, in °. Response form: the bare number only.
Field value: 120
